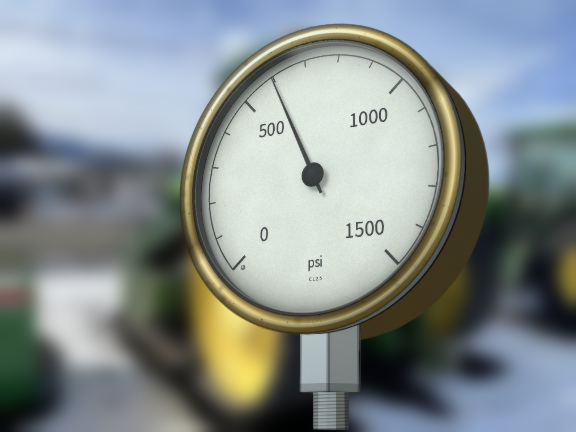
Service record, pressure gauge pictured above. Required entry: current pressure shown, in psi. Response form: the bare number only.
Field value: 600
